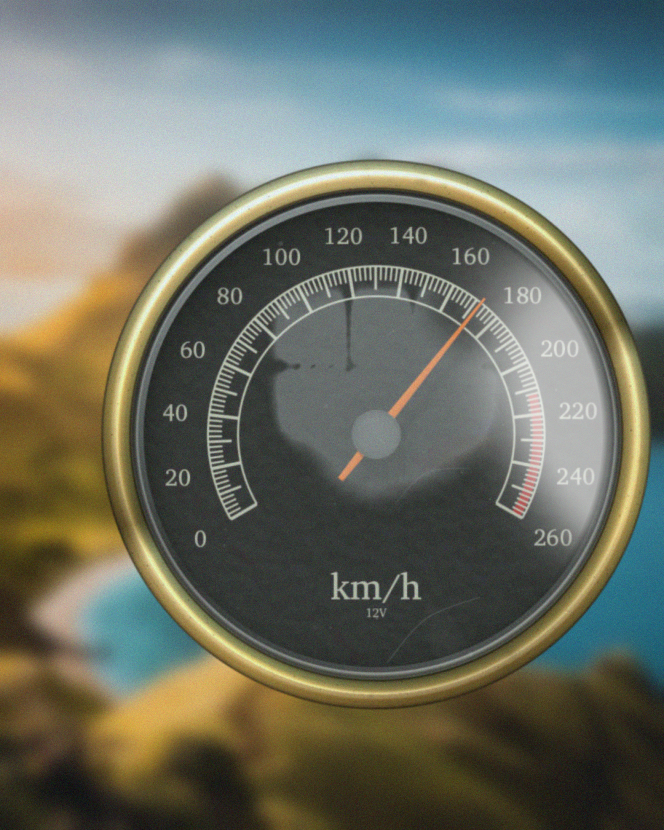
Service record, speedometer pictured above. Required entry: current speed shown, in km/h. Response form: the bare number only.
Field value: 172
